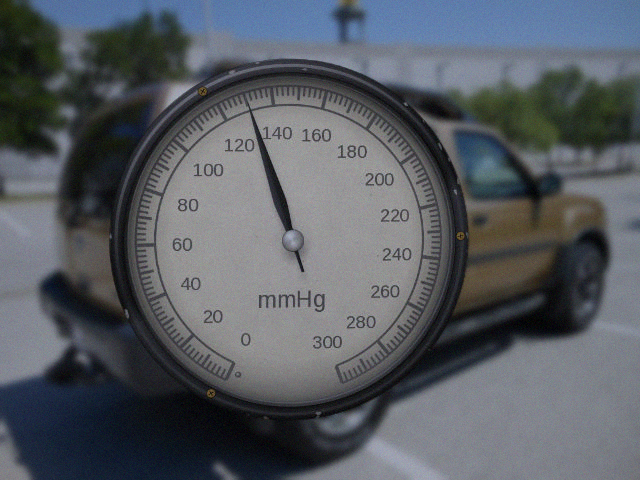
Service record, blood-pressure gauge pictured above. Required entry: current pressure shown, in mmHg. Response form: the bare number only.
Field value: 130
